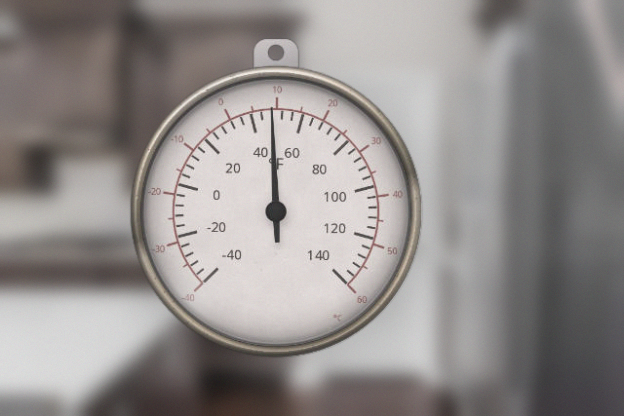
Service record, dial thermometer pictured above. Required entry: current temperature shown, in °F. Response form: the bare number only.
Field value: 48
